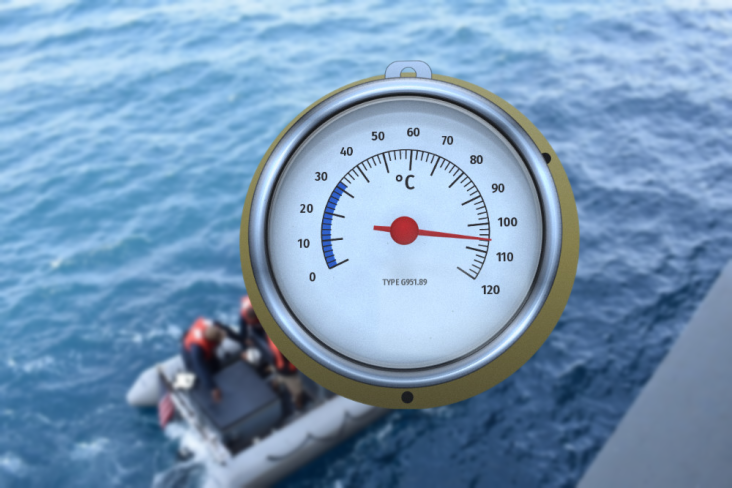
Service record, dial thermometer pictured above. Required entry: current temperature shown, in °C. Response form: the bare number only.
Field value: 106
